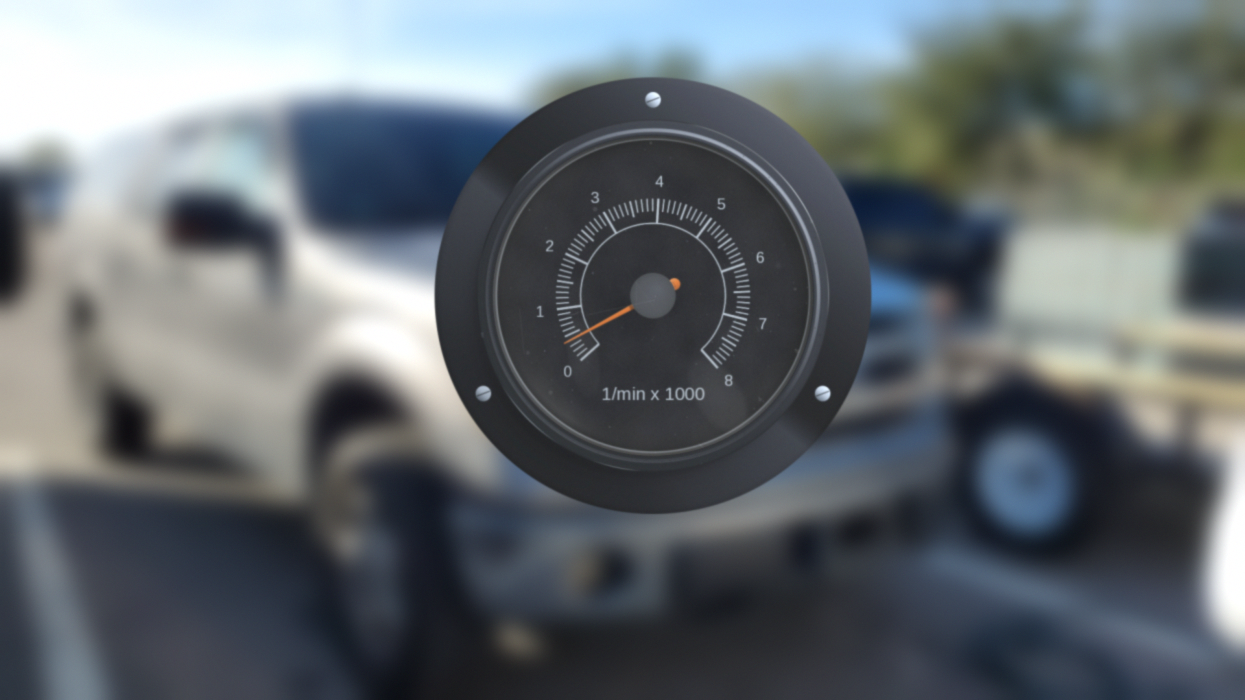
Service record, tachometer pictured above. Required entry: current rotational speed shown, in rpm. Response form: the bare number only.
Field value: 400
